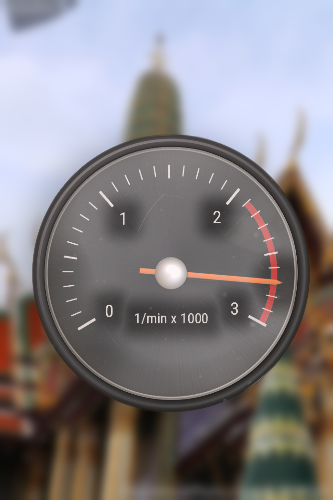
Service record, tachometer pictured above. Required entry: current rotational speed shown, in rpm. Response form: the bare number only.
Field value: 2700
